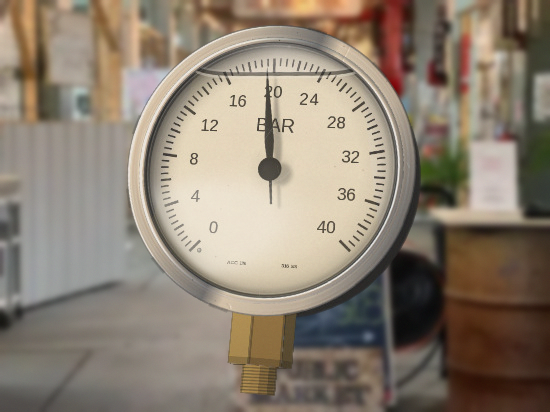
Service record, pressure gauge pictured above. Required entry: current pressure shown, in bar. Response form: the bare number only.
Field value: 19.5
